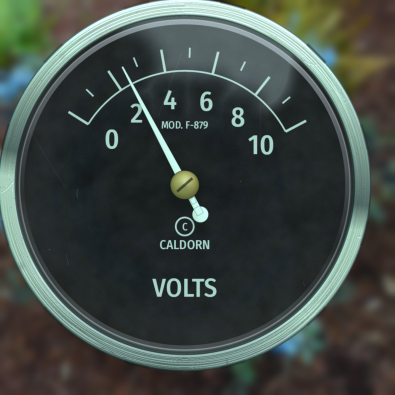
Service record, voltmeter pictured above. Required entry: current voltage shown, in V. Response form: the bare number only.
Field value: 2.5
